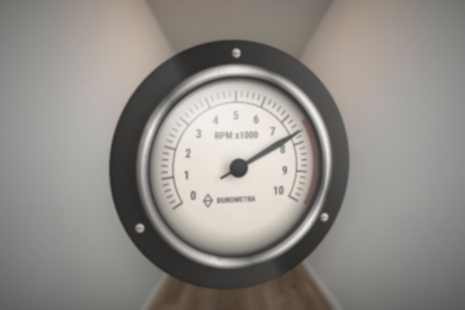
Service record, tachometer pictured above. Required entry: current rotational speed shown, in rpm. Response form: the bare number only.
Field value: 7600
